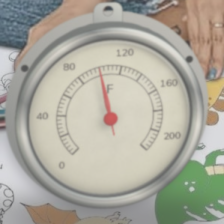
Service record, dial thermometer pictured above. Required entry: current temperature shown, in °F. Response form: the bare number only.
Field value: 100
